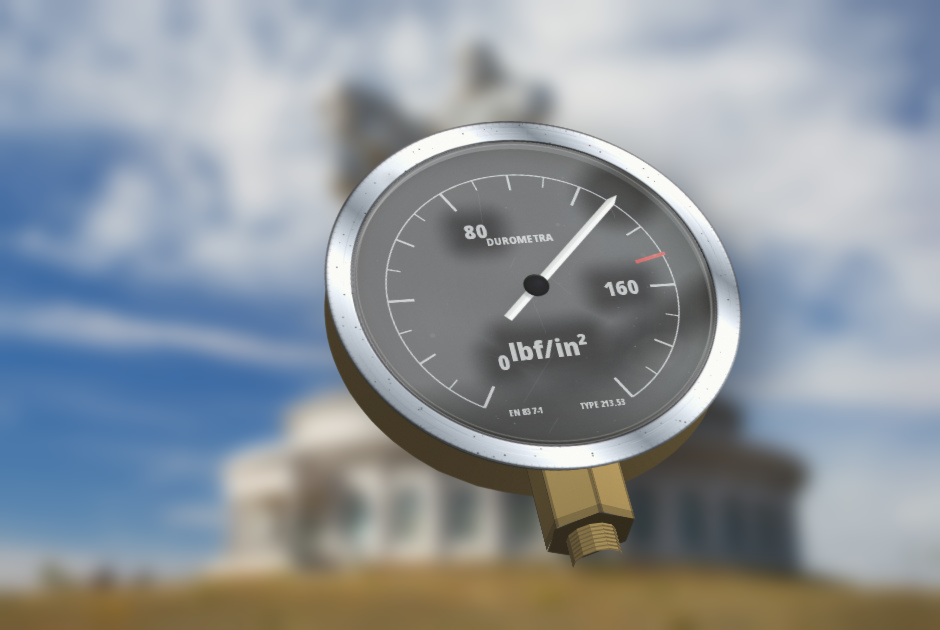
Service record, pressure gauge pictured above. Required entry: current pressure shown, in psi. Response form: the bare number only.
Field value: 130
